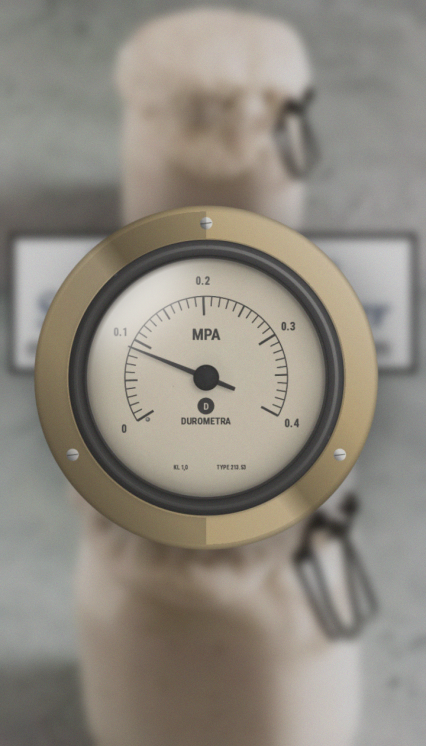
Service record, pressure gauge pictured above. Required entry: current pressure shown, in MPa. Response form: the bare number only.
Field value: 0.09
